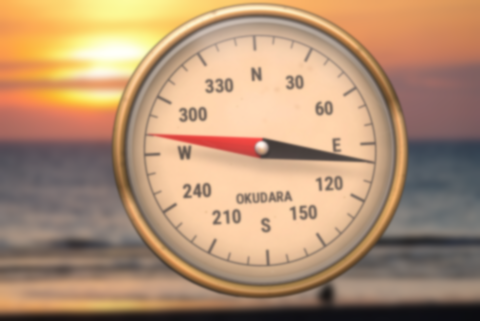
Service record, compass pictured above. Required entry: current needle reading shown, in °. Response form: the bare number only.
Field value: 280
